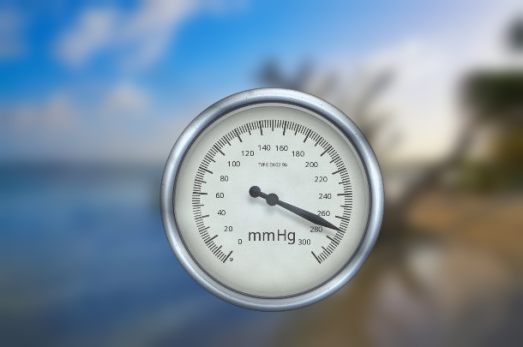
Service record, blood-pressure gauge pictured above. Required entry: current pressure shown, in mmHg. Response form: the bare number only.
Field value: 270
